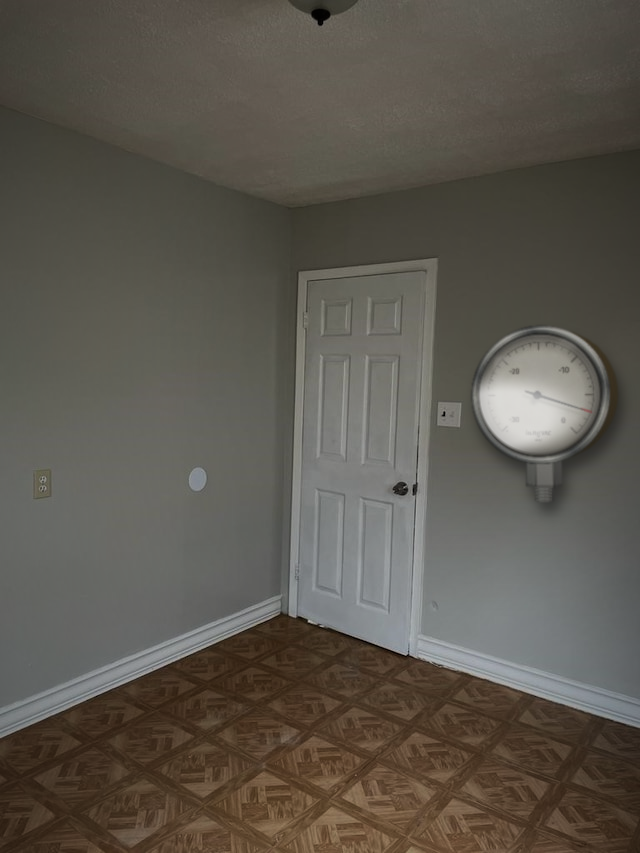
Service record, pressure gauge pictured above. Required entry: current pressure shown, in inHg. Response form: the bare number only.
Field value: -3
